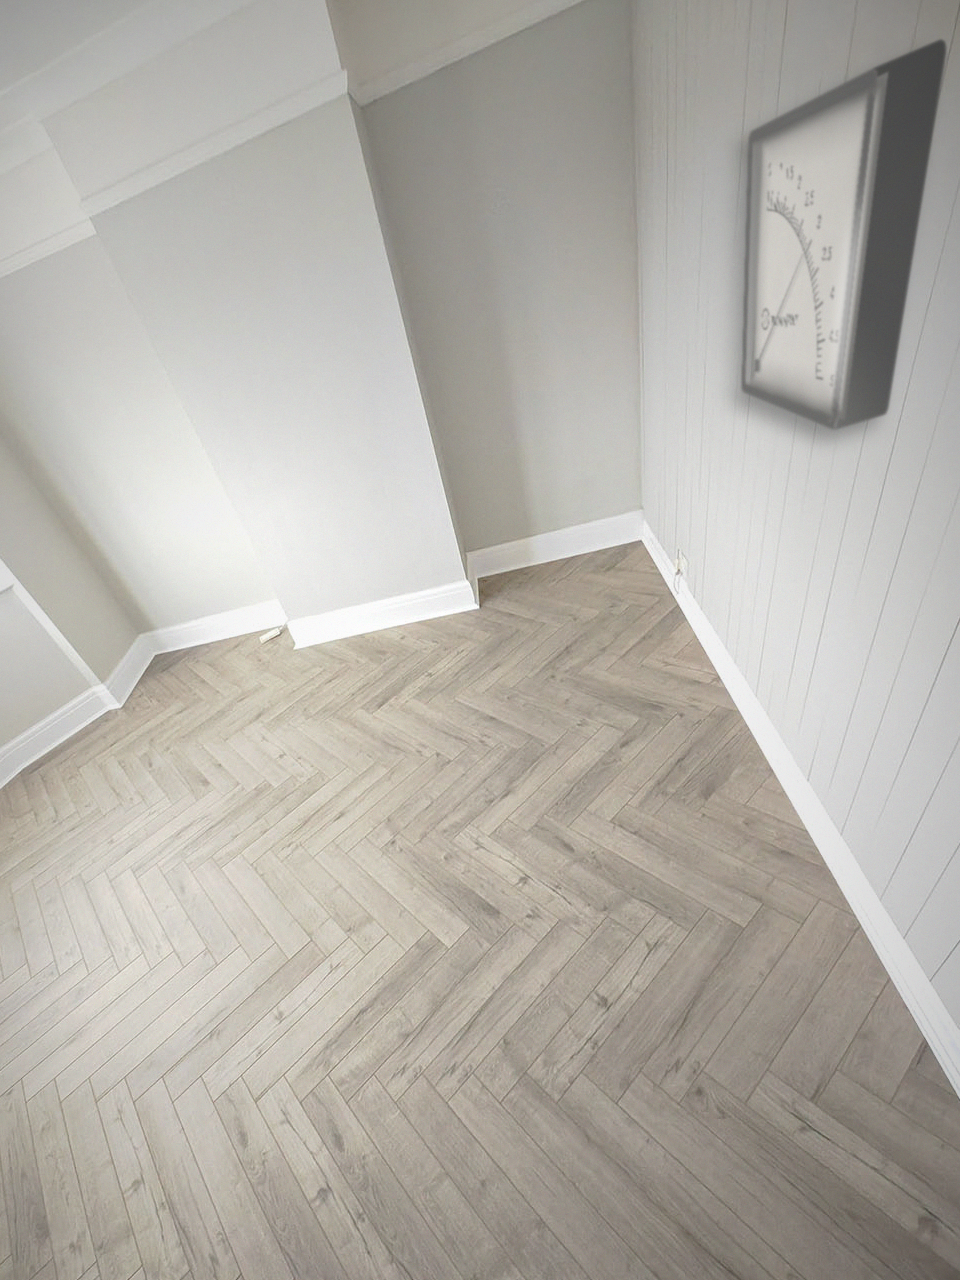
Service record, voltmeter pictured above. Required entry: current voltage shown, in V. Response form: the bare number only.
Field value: 3
